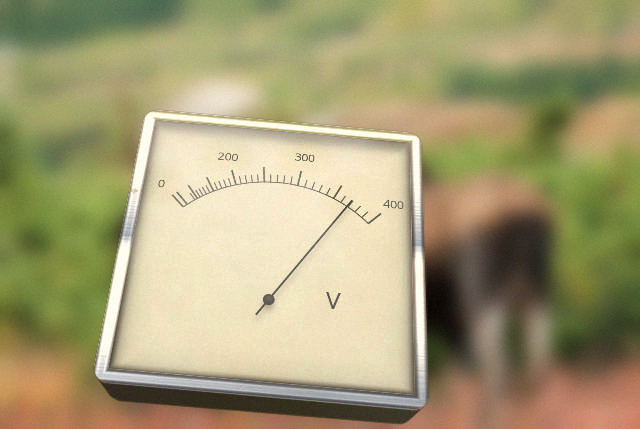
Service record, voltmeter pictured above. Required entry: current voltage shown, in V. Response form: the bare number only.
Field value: 370
